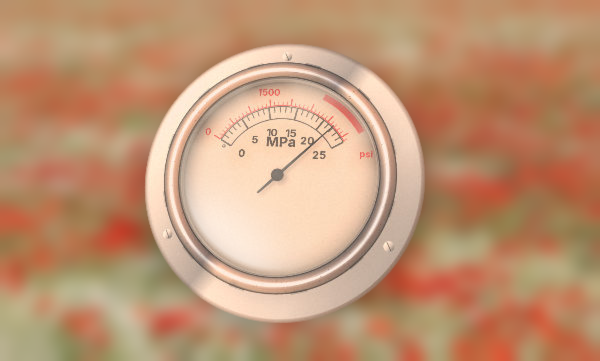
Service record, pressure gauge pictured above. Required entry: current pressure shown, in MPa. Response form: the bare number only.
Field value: 22
